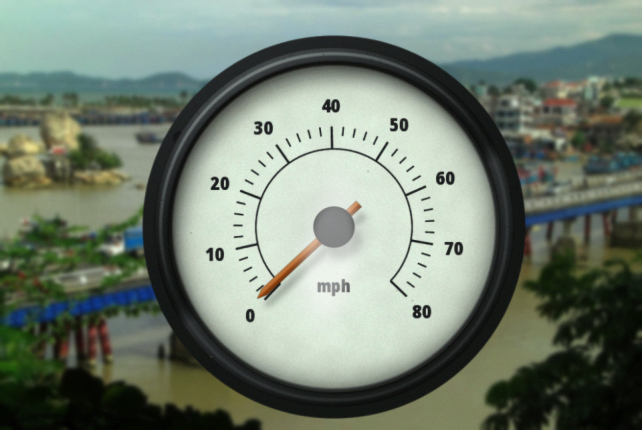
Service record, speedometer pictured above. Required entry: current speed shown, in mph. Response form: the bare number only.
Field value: 1
